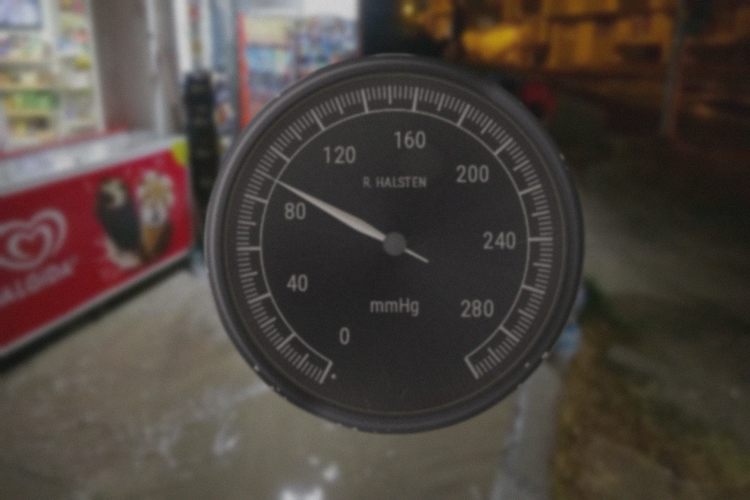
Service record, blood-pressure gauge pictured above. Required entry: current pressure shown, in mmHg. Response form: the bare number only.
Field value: 90
